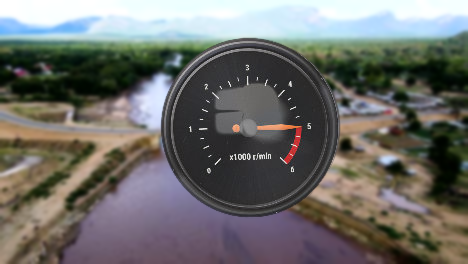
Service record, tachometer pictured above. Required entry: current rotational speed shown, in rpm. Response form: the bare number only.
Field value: 5000
